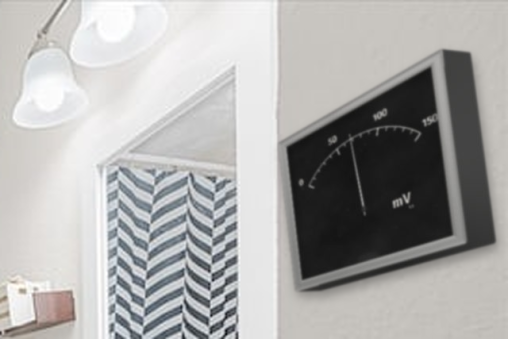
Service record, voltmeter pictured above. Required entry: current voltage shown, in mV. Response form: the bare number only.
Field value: 70
